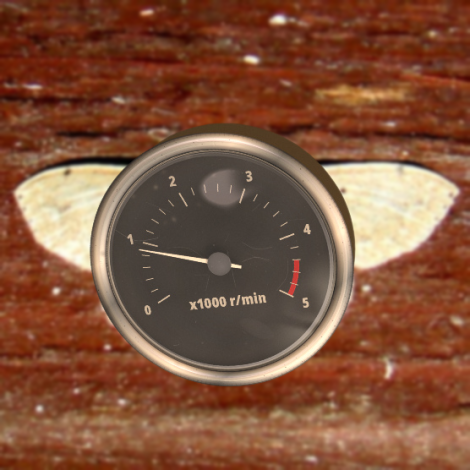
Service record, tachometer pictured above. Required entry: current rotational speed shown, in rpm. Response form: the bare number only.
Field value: 900
